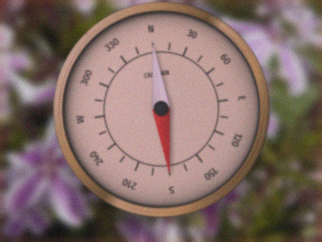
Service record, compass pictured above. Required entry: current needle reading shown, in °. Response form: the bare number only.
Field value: 180
